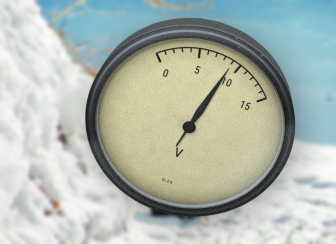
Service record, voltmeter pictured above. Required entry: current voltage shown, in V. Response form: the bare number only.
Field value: 9
